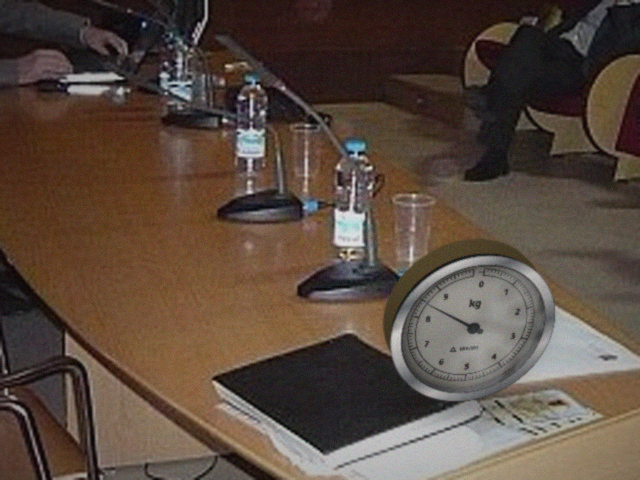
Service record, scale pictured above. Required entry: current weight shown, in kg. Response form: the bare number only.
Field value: 8.5
